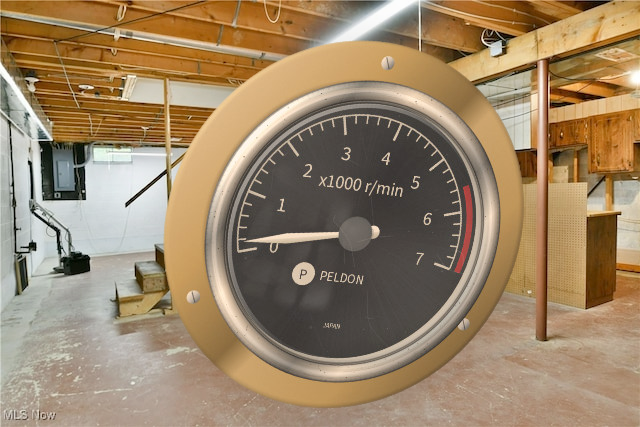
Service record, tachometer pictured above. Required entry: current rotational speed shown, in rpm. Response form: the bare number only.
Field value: 200
